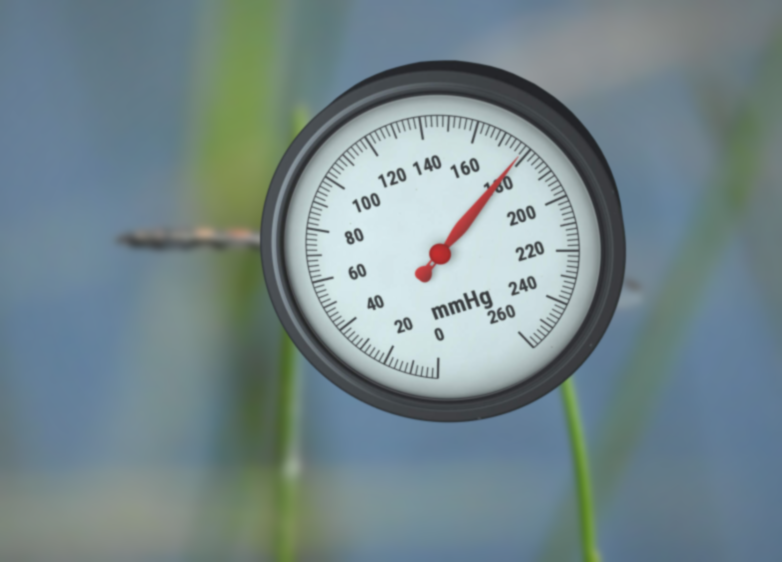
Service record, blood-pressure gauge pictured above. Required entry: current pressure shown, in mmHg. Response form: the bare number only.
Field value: 178
